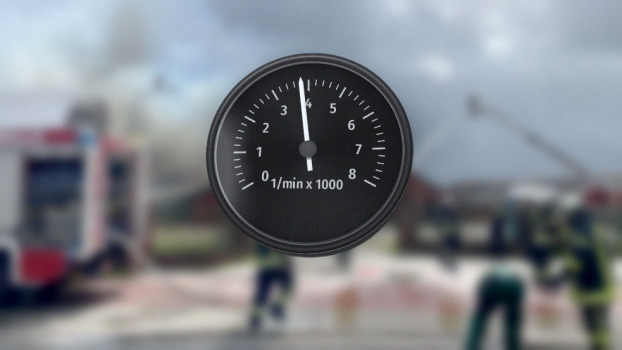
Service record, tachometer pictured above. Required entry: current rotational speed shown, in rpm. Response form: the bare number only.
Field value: 3800
